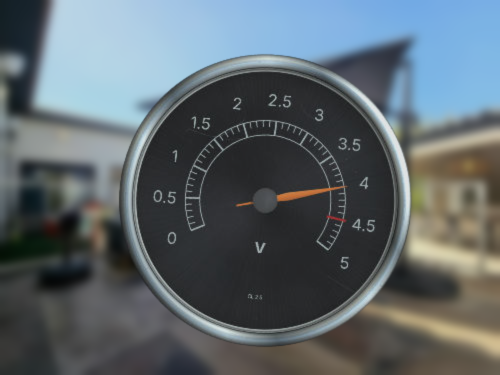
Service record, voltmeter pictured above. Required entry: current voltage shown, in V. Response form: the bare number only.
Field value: 4
